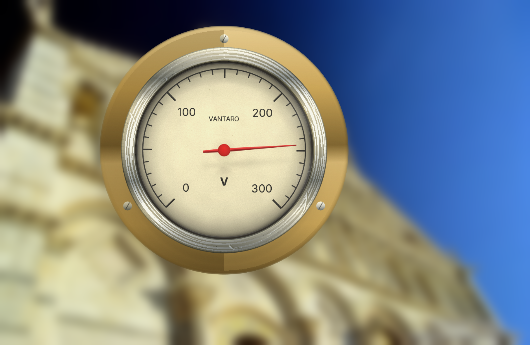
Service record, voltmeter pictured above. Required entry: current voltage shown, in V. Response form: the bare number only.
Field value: 245
